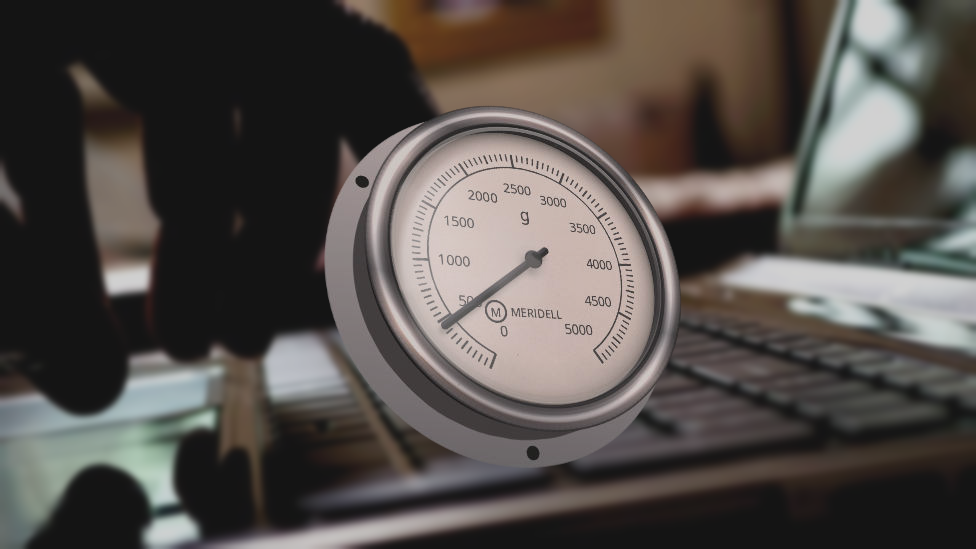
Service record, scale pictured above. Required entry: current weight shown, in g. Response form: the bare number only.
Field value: 450
